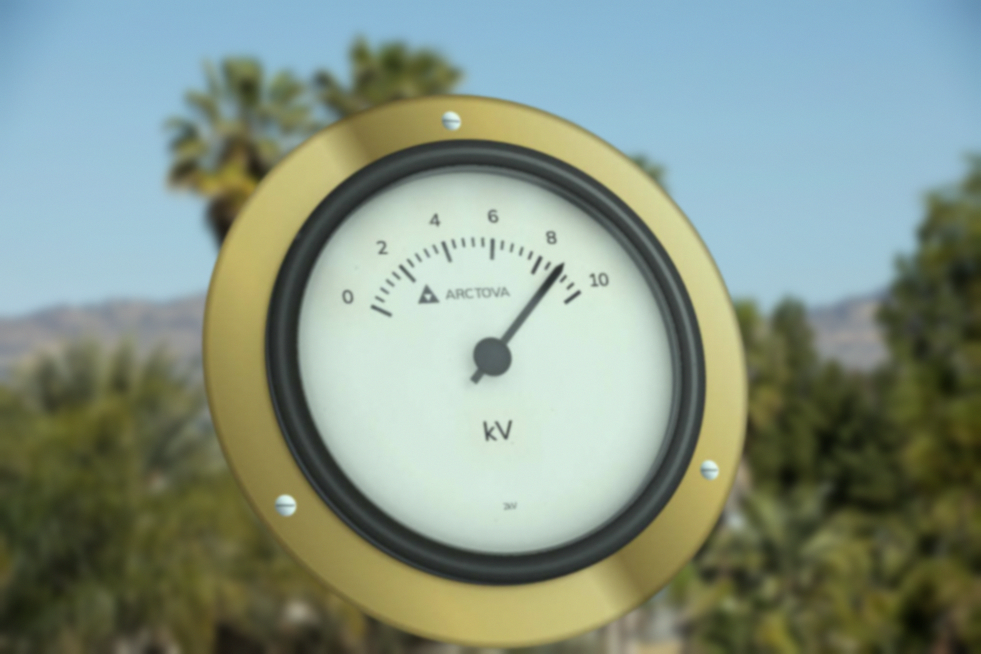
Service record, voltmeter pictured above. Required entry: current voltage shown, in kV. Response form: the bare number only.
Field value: 8.8
